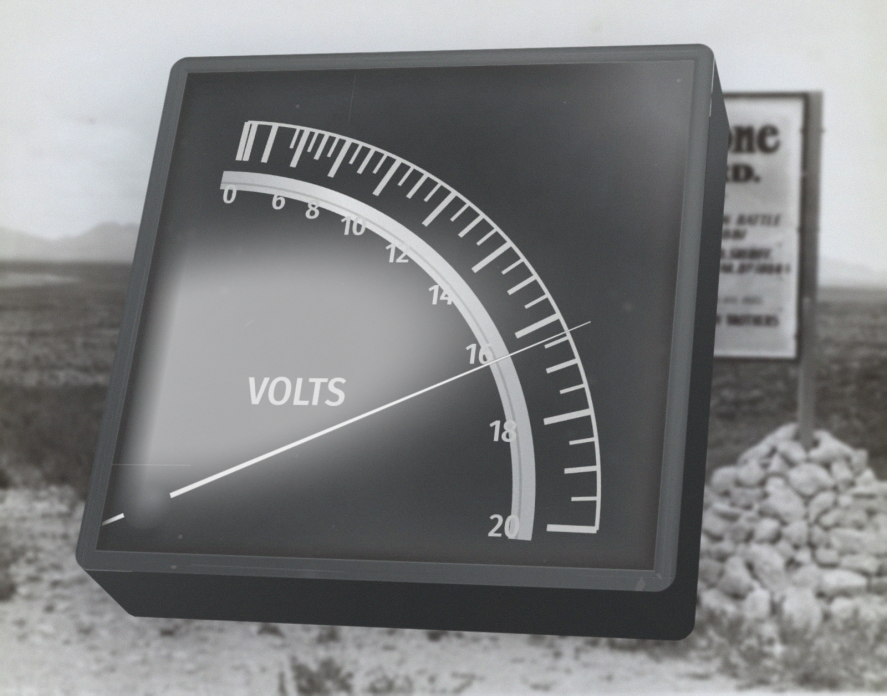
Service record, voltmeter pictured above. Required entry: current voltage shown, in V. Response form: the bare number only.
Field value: 16.5
